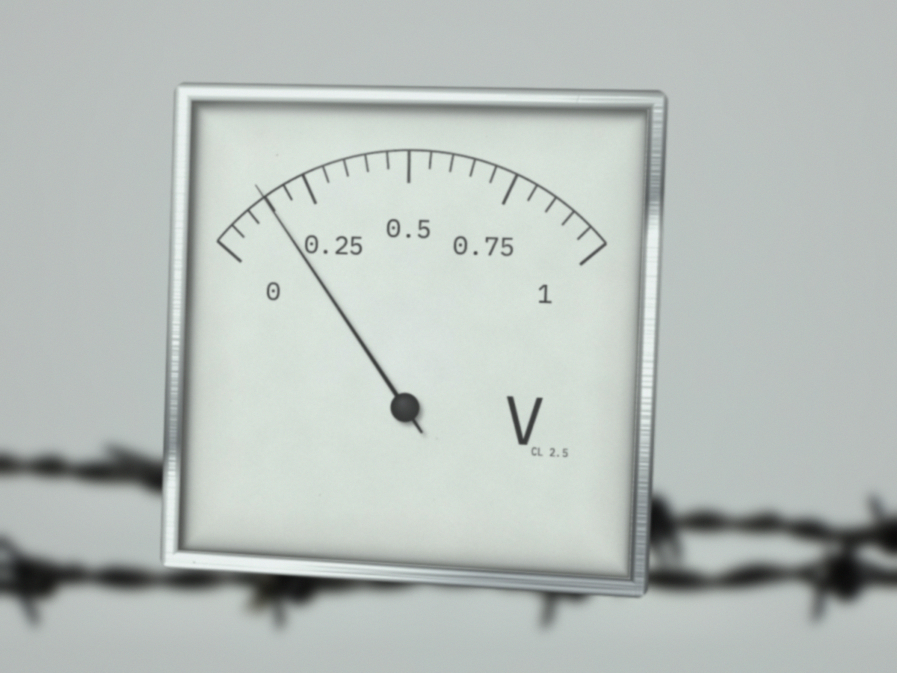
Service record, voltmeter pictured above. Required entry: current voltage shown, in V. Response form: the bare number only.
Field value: 0.15
